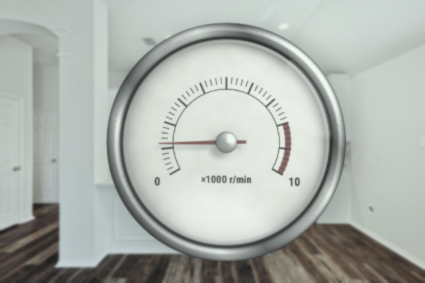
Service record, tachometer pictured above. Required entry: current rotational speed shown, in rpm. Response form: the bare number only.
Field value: 1200
